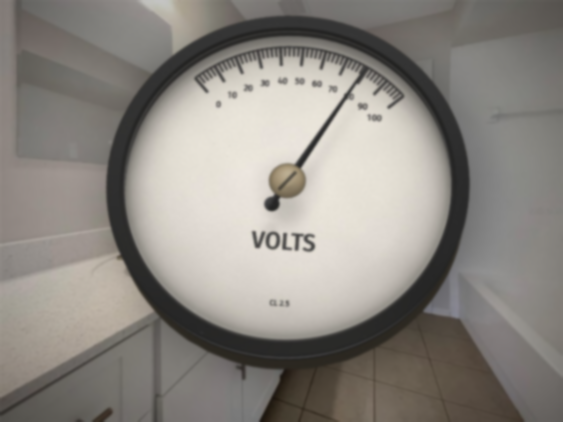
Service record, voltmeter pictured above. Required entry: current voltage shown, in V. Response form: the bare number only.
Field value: 80
